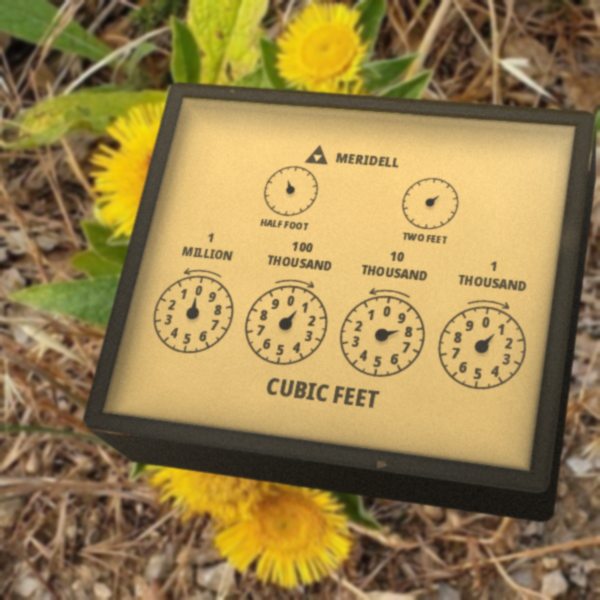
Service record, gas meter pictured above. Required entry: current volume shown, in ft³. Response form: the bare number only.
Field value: 8100
